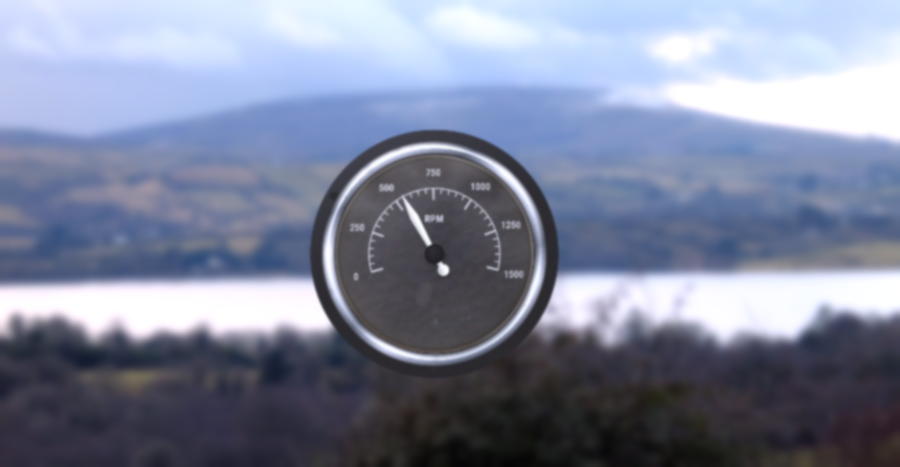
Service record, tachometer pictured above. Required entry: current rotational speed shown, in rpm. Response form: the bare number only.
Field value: 550
